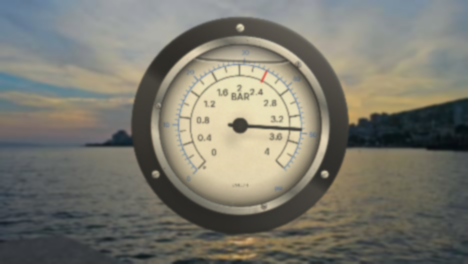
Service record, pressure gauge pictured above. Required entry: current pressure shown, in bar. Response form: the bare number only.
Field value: 3.4
